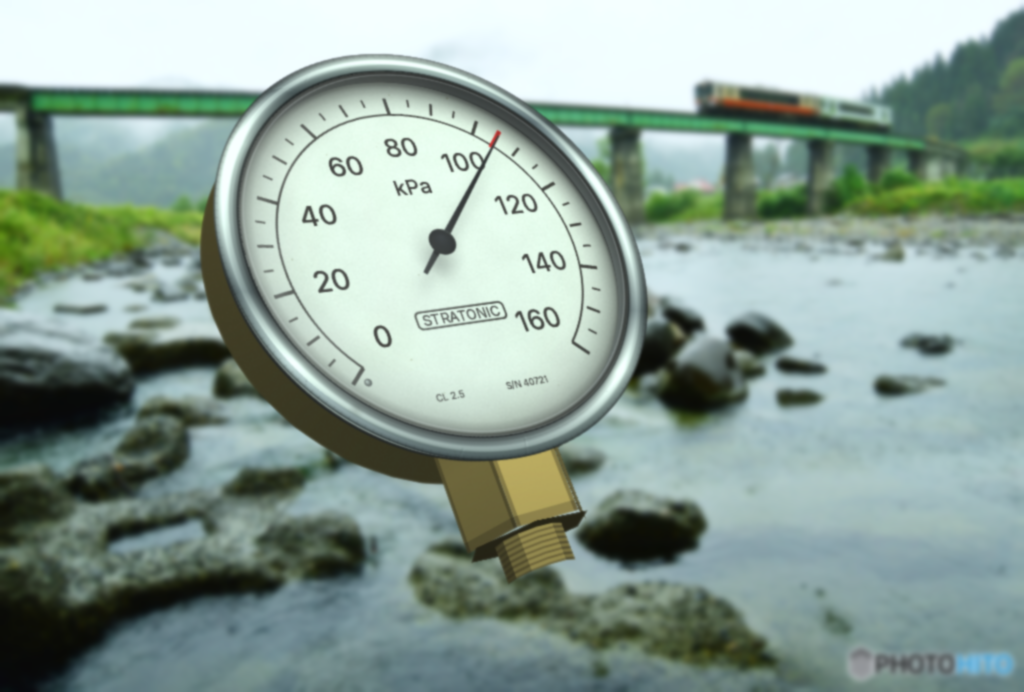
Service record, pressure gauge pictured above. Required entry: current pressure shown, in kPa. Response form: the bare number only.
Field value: 105
